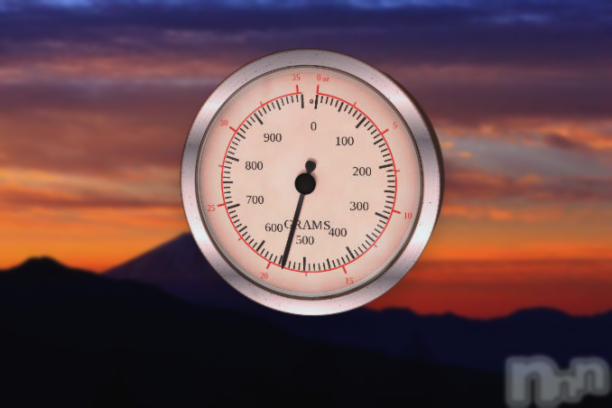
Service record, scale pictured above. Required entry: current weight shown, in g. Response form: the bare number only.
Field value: 540
